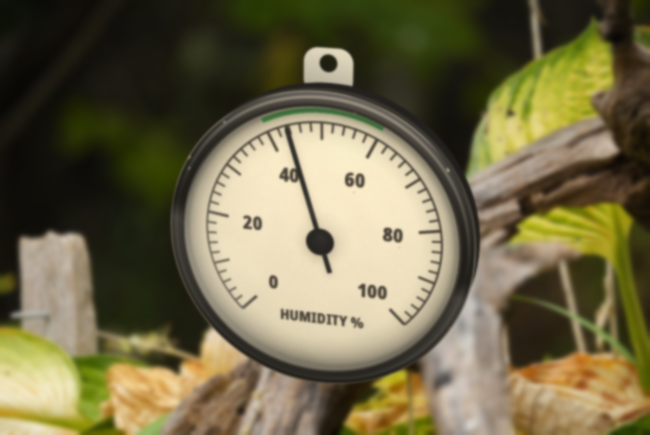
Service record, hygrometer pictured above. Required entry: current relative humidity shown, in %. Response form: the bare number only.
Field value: 44
